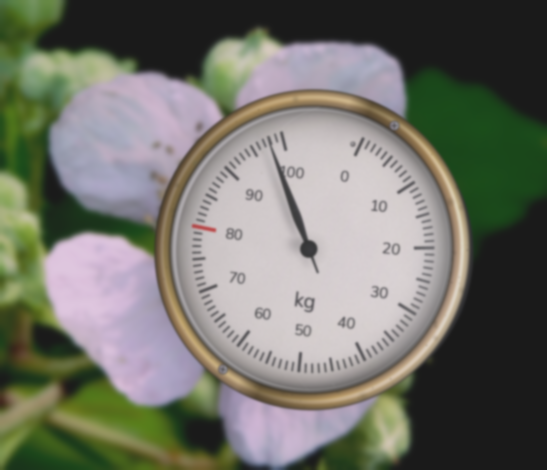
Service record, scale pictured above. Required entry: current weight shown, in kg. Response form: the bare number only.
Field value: 98
